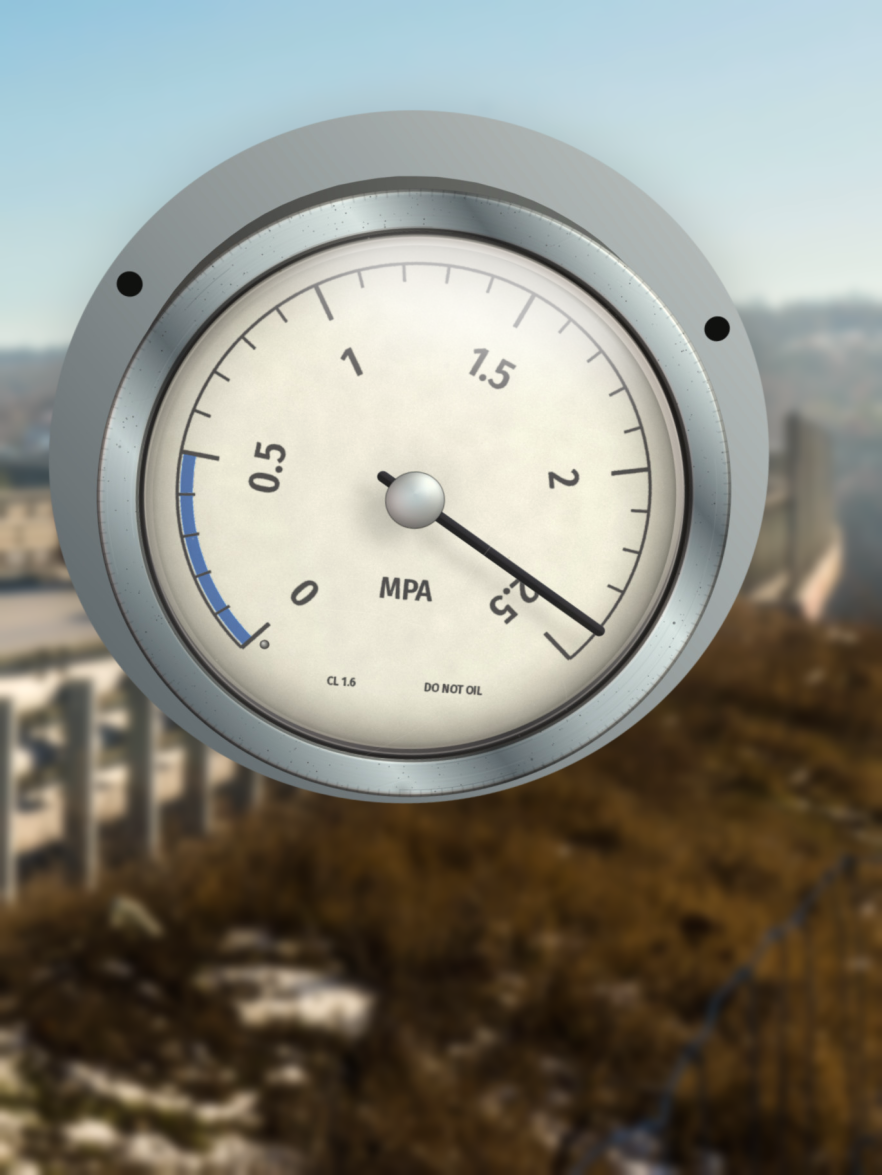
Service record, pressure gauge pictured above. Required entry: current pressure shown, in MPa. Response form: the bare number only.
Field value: 2.4
